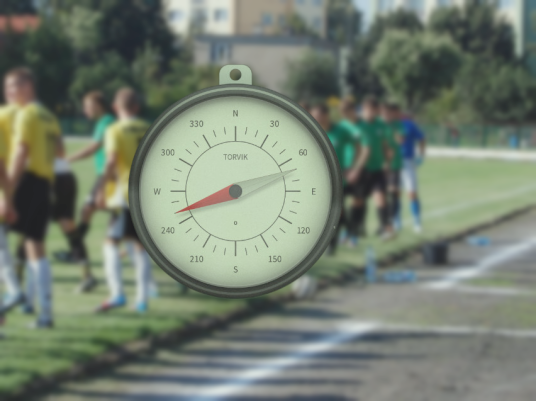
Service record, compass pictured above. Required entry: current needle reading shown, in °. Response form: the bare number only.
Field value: 250
